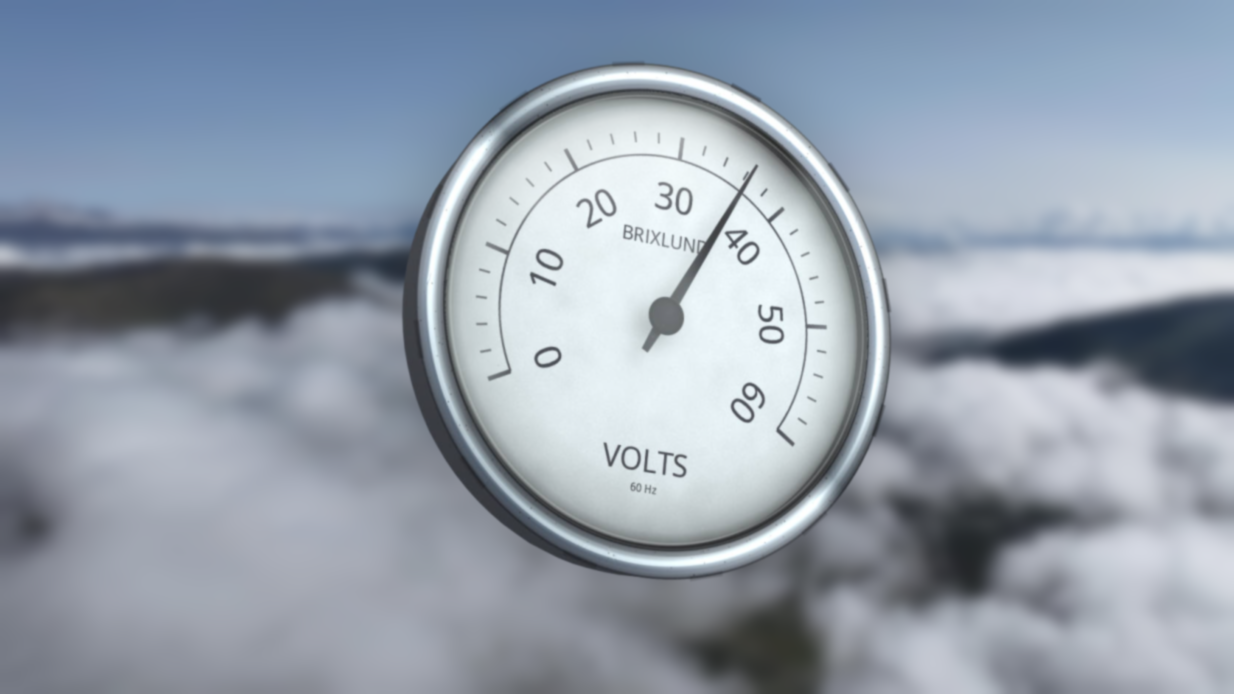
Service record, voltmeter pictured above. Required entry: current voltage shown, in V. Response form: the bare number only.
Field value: 36
